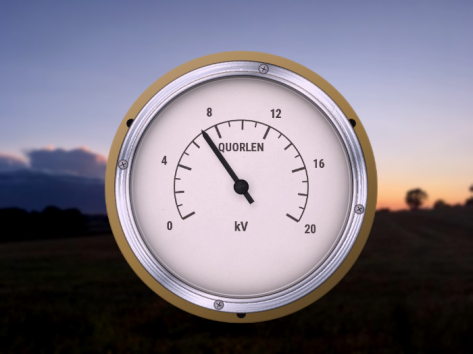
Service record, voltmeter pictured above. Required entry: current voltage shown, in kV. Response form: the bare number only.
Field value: 7
